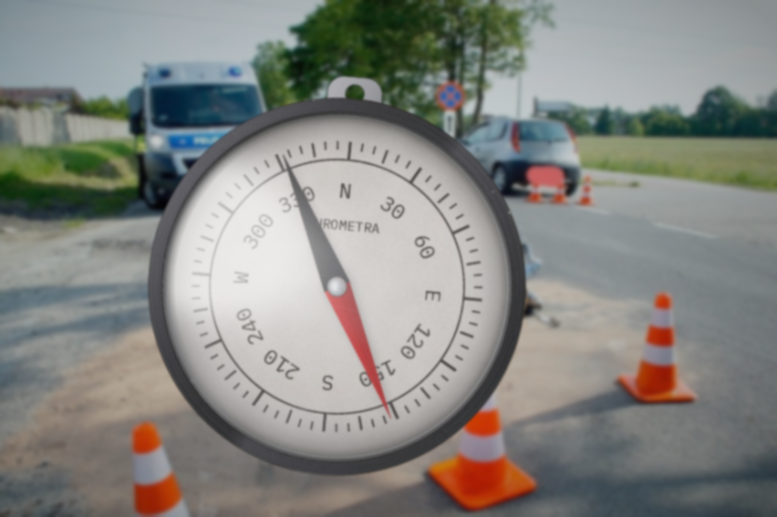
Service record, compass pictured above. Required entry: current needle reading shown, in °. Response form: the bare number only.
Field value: 152.5
